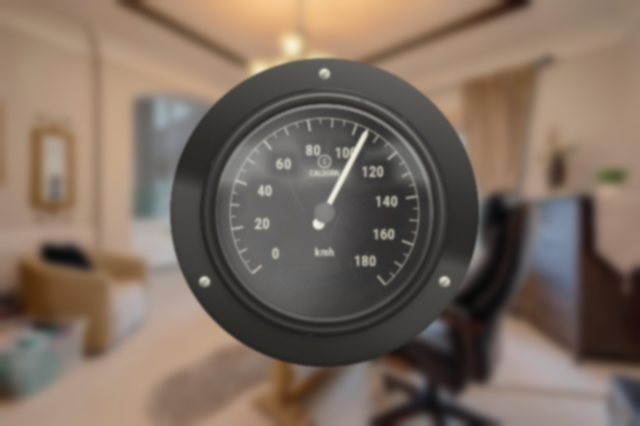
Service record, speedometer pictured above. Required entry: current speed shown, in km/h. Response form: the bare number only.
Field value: 105
